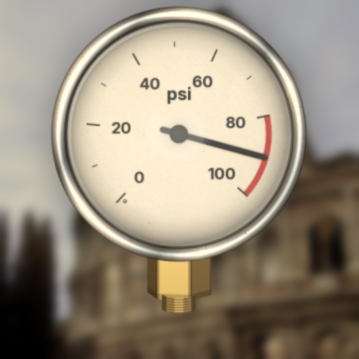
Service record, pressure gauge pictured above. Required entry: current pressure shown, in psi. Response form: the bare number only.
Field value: 90
